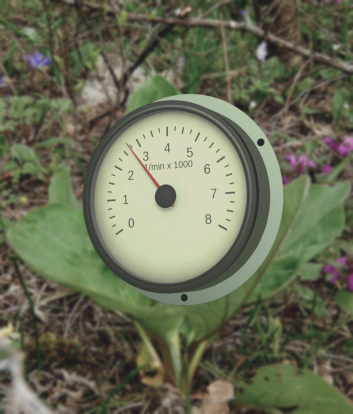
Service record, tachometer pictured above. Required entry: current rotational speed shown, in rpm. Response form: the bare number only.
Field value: 2750
